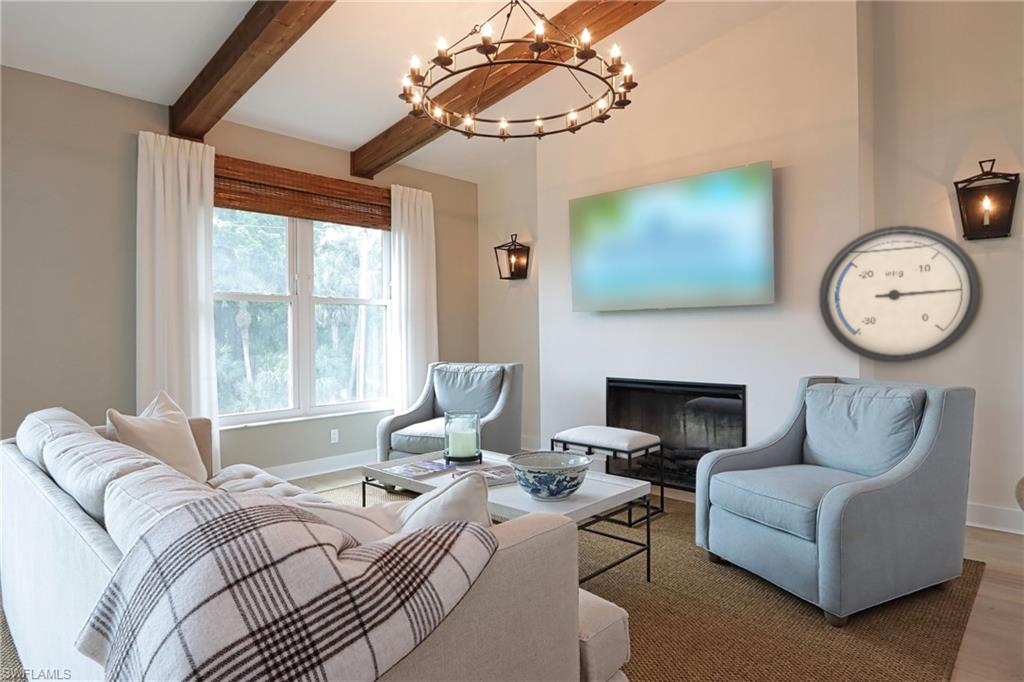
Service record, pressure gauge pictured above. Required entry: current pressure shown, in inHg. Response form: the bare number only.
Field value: -5
